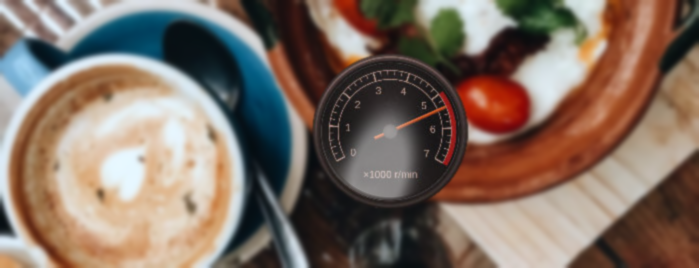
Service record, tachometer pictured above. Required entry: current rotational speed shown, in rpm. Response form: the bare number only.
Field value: 5400
